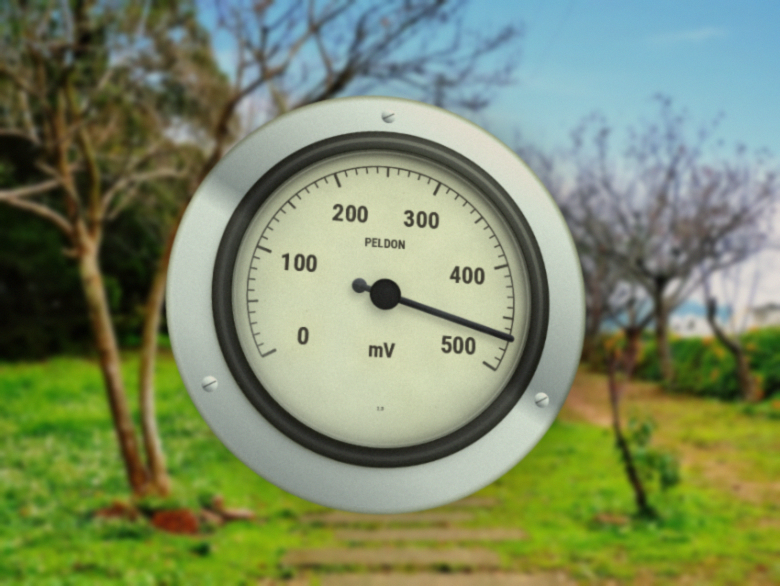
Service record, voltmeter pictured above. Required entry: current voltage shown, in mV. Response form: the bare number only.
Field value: 470
